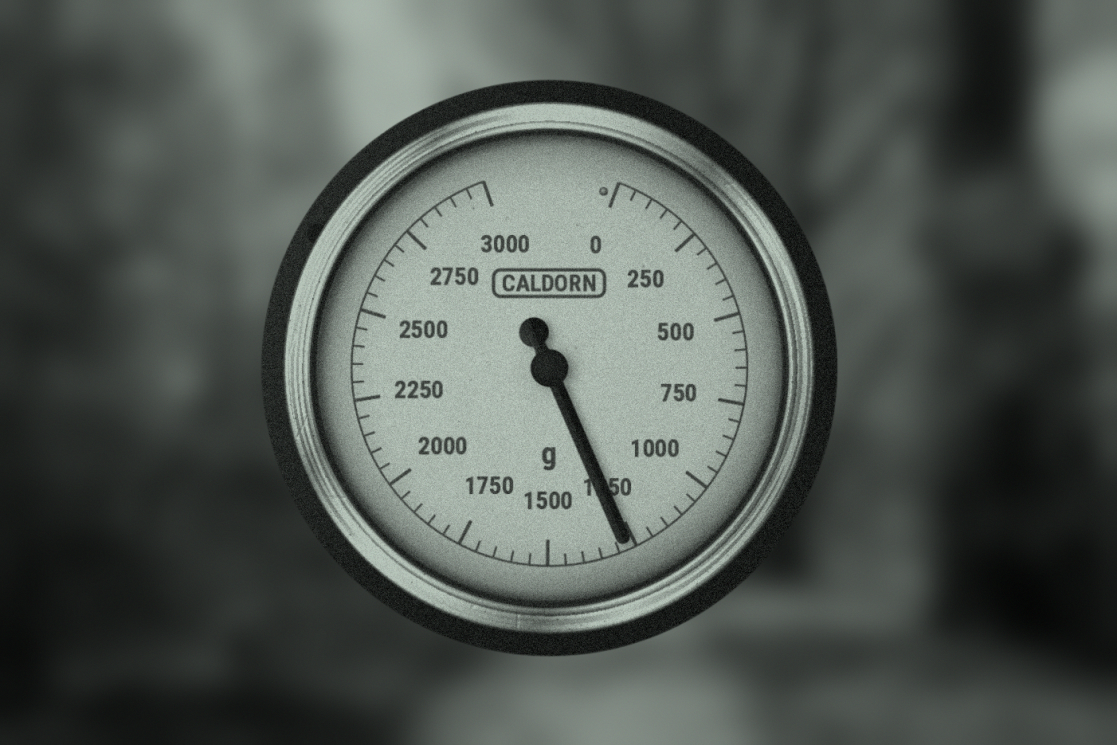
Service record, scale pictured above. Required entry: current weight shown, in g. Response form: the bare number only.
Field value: 1275
